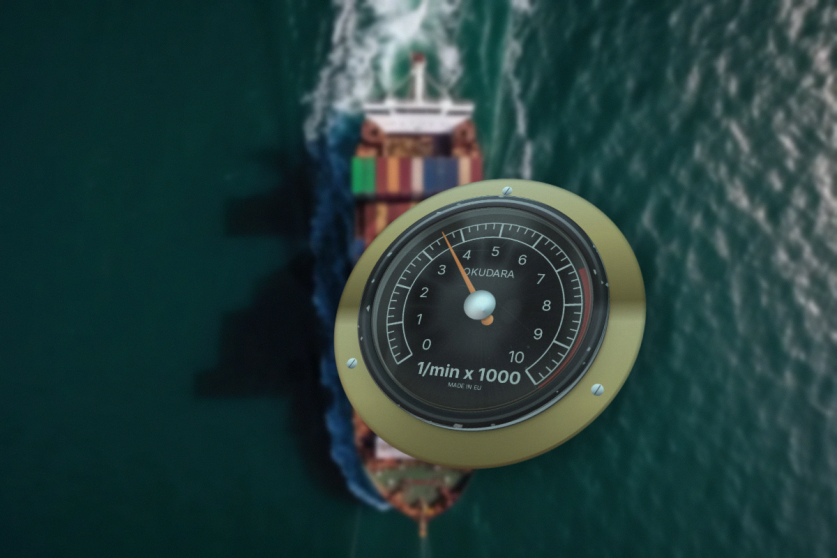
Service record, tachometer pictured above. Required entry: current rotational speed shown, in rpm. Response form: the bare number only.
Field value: 3600
